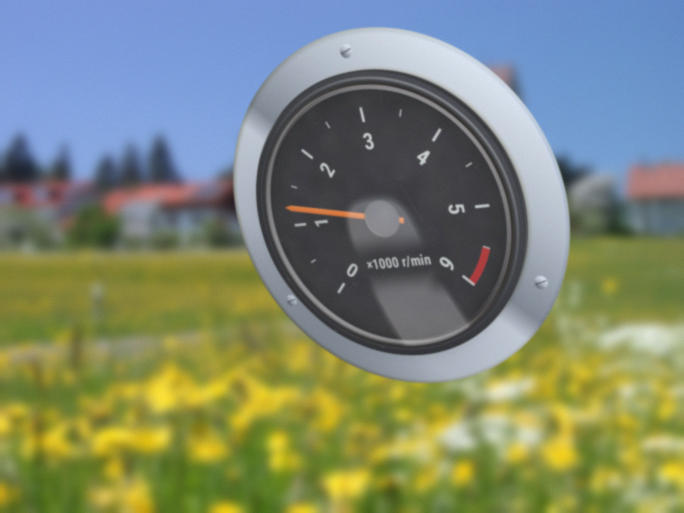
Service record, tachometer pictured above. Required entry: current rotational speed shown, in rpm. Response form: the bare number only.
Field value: 1250
